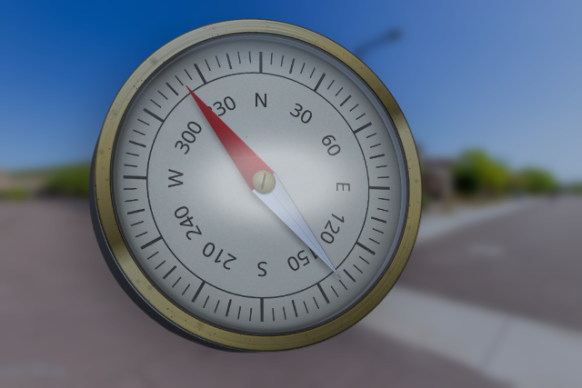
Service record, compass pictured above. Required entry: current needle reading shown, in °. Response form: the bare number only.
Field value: 320
